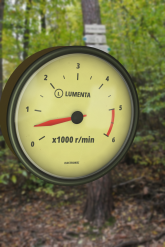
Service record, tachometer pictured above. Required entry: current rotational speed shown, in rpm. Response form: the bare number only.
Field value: 500
